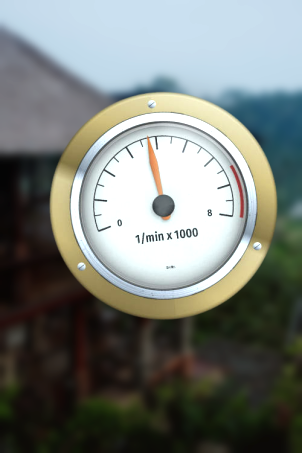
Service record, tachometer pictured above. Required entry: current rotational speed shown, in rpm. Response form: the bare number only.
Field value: 3750
